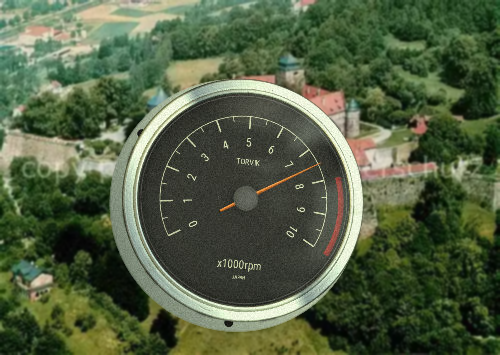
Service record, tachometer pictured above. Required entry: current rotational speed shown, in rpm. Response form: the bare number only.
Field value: 7500
